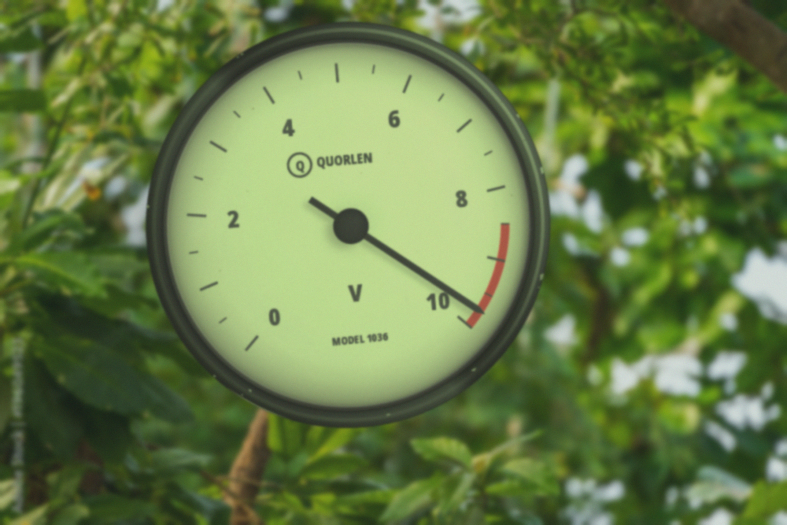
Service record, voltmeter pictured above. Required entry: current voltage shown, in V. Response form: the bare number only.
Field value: 9.75
